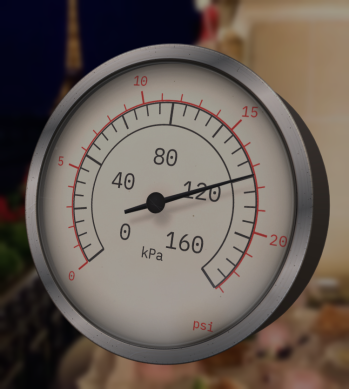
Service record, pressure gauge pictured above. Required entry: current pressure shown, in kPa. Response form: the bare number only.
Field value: 120
